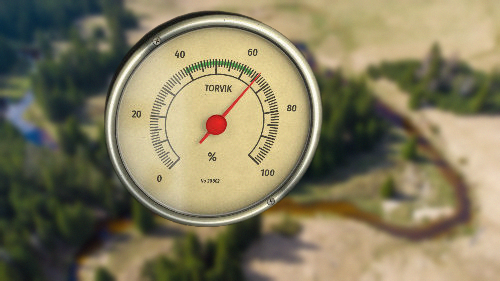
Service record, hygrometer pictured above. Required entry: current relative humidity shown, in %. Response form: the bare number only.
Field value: 65
